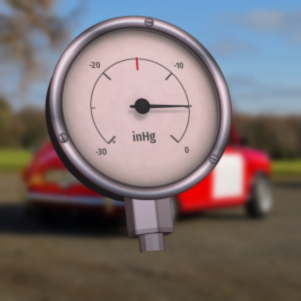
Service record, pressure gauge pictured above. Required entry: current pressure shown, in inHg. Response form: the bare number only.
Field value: -5
